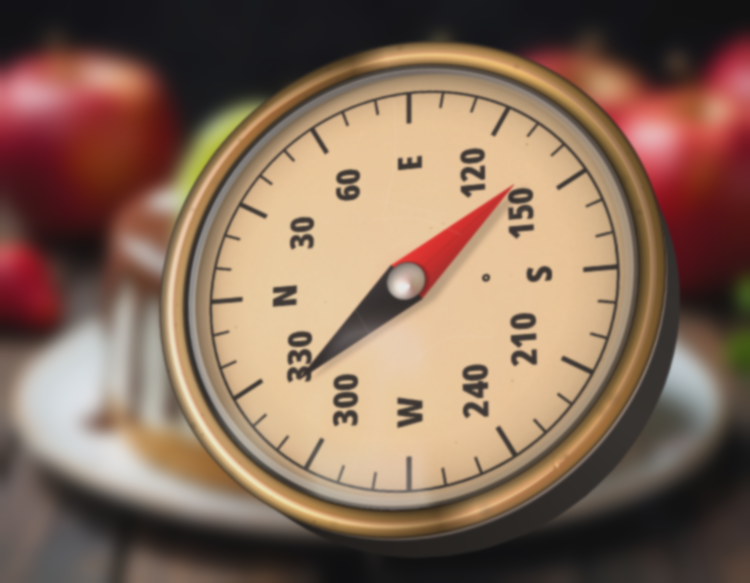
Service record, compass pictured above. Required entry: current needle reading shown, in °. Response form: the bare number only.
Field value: 140
